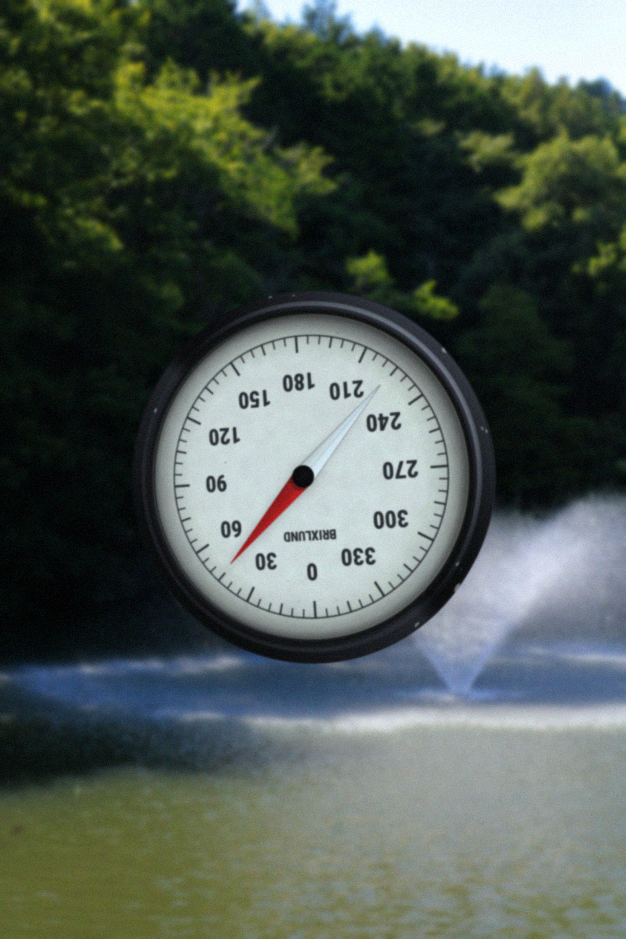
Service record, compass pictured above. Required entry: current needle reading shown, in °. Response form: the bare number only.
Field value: 45
